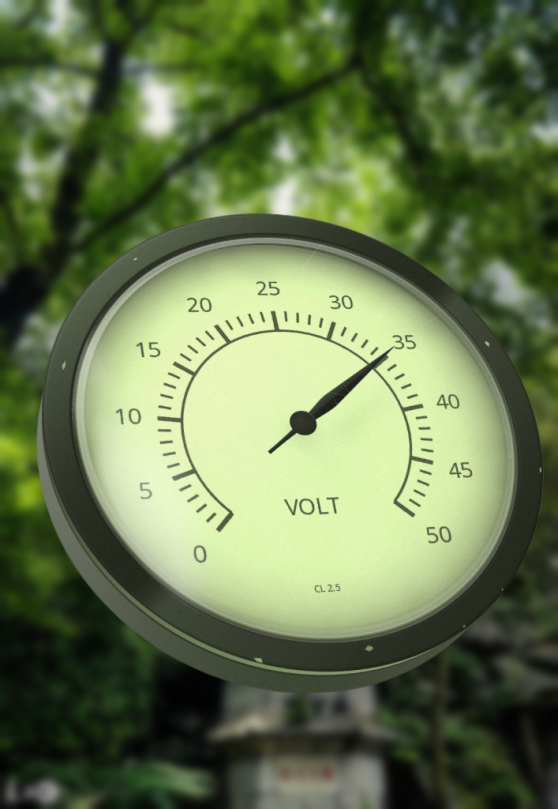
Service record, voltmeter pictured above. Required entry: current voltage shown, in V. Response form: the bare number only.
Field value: 35
